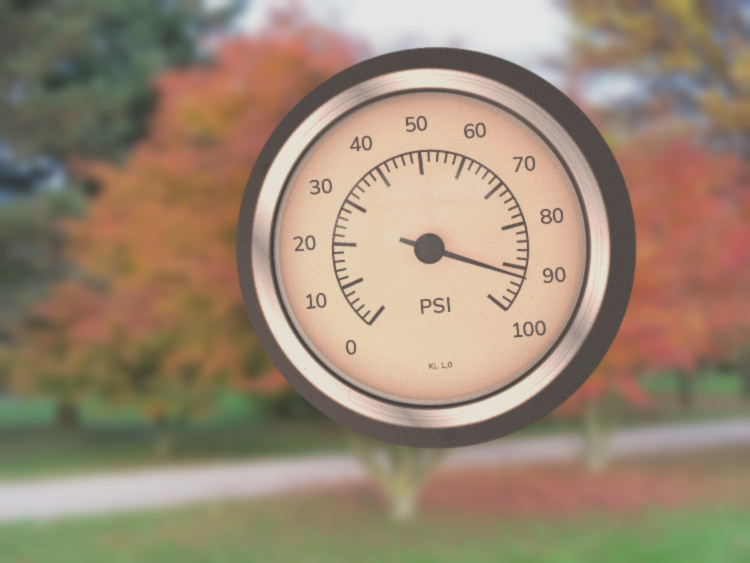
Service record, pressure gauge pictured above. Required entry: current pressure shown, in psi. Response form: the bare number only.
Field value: 92
